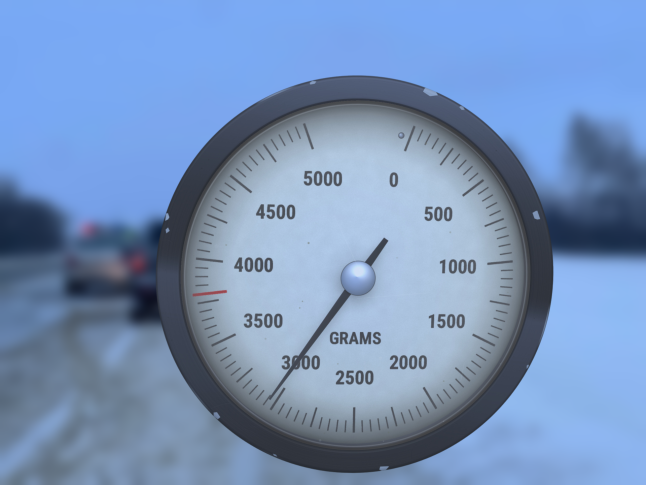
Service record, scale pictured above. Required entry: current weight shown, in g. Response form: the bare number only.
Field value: 3050
